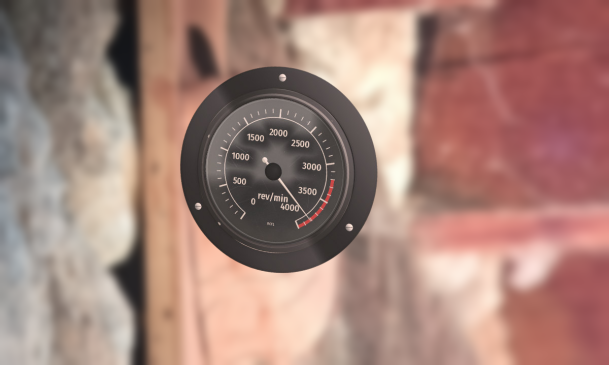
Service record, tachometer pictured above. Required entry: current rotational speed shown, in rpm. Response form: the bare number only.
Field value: 3800
